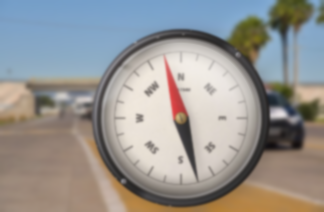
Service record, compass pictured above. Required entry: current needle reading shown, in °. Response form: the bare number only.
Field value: 345
